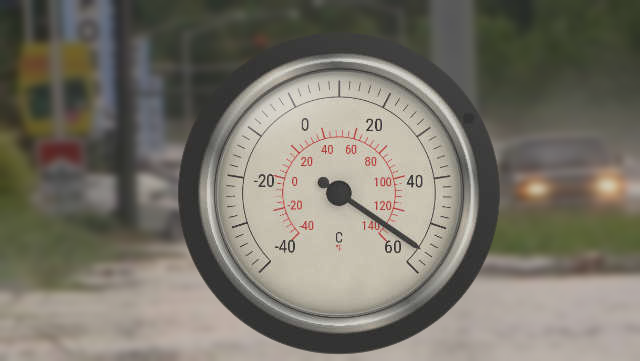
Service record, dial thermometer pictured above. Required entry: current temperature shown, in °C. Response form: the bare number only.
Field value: 56
